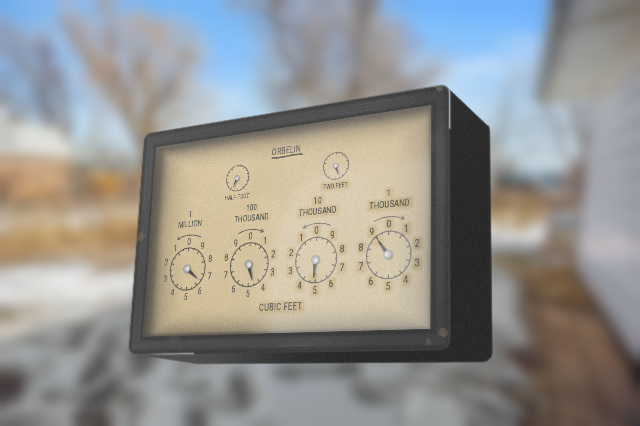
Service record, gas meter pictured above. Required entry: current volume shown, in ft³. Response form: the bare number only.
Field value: 644900
